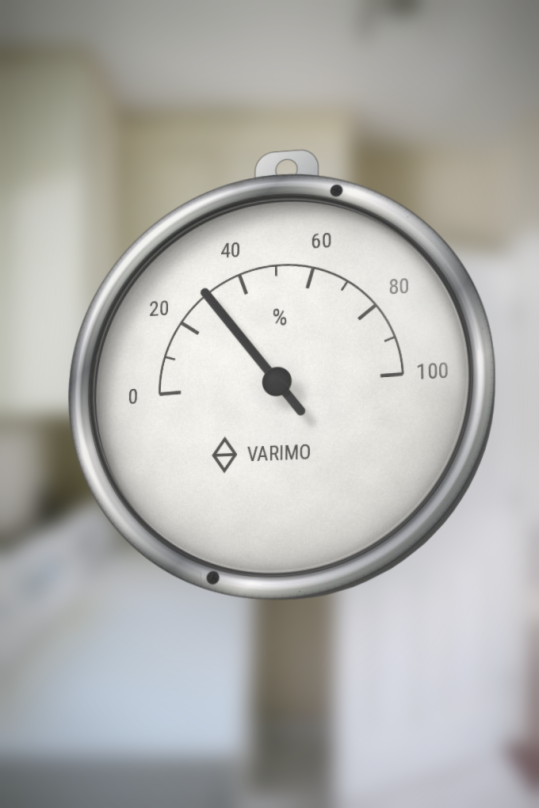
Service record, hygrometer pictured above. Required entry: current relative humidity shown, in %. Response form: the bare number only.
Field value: 30
